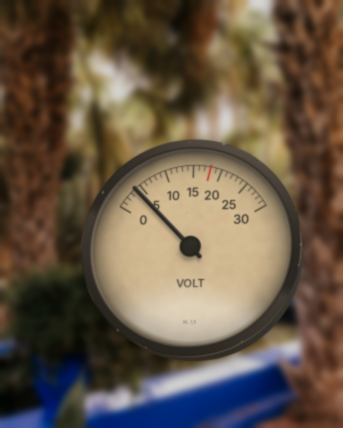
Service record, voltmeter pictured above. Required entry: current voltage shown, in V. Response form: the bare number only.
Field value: 4
